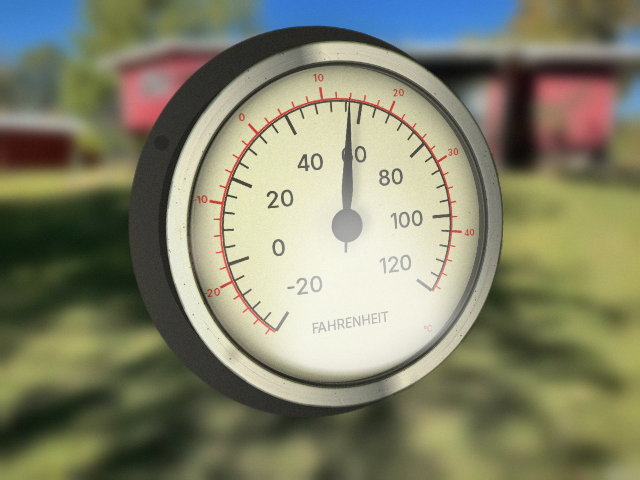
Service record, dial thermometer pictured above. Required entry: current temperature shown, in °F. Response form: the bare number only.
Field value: 56
